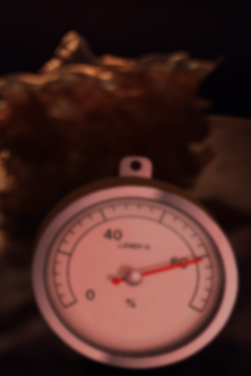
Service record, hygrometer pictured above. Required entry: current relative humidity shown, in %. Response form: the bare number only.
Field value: 80
